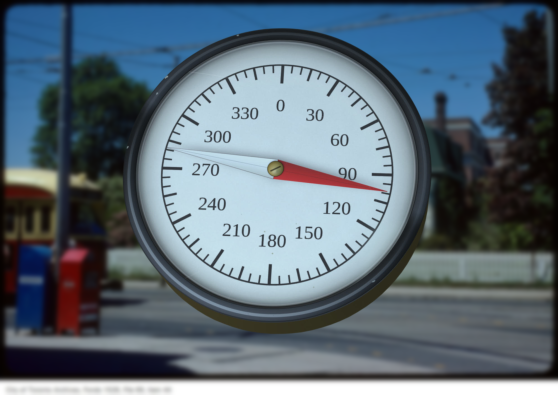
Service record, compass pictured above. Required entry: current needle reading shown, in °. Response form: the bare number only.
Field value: 100
